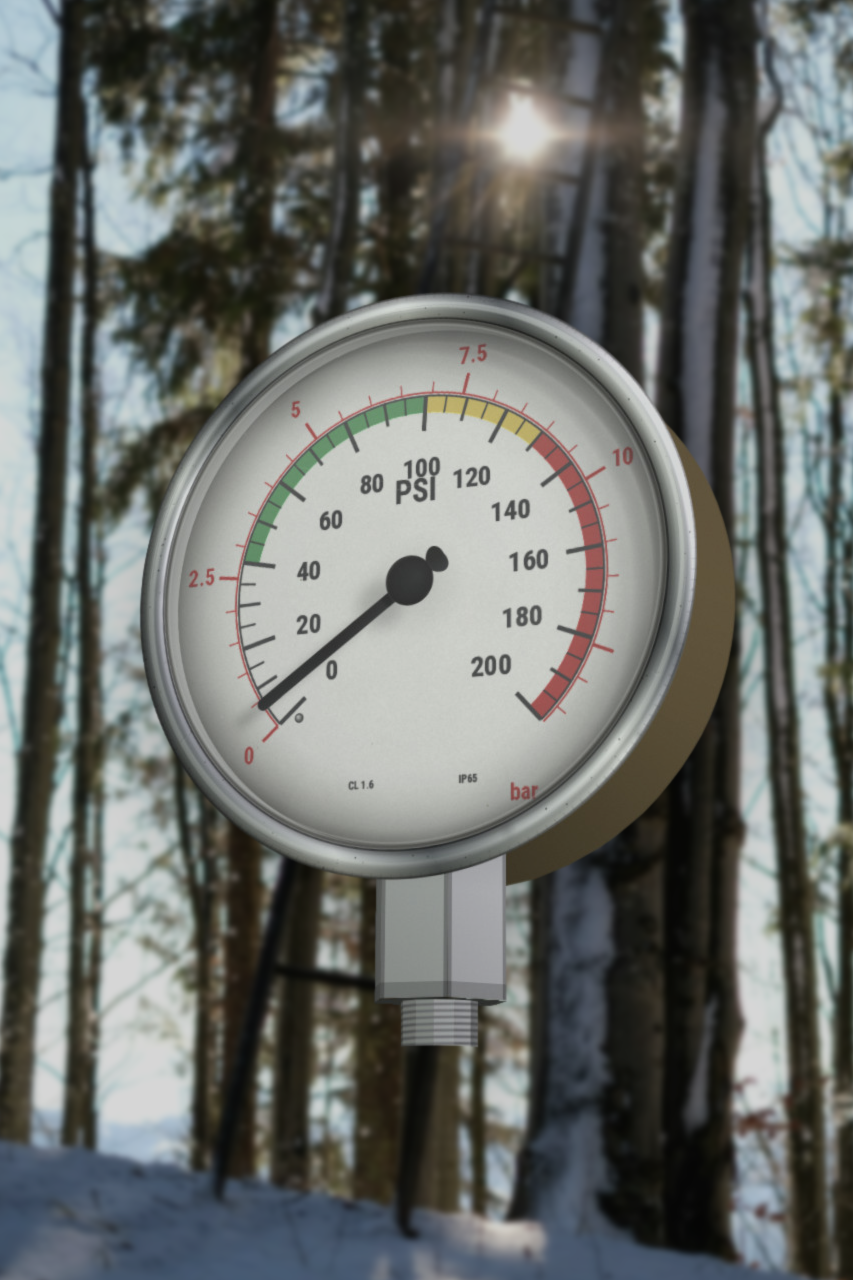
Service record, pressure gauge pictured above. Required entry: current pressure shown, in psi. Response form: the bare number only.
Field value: 5
